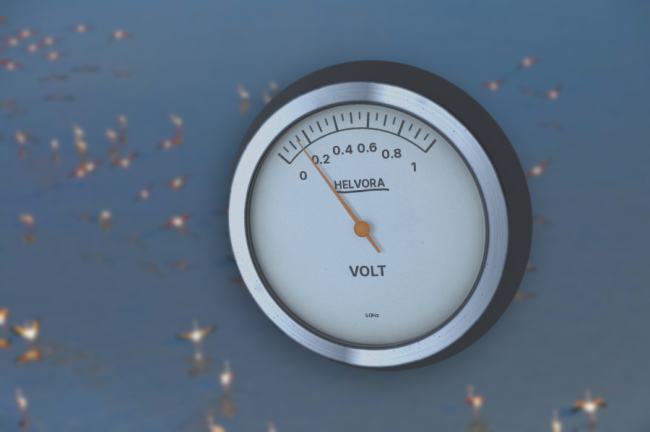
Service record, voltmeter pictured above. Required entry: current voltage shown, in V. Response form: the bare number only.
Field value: 0.15
